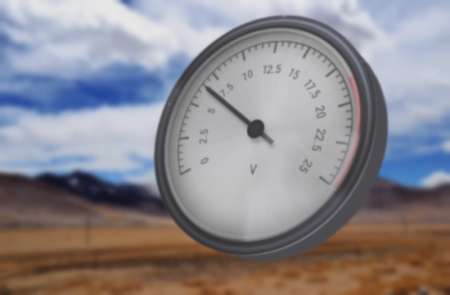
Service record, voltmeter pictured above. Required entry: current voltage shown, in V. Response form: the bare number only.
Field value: 6.5
